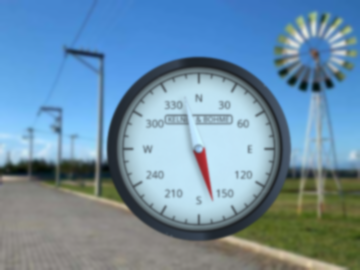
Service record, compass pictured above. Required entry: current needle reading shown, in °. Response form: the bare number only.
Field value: 165
